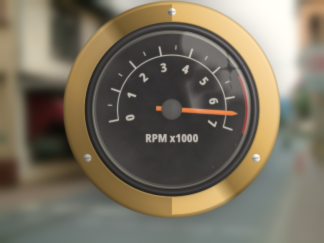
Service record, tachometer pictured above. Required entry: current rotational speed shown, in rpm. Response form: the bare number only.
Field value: 6500
